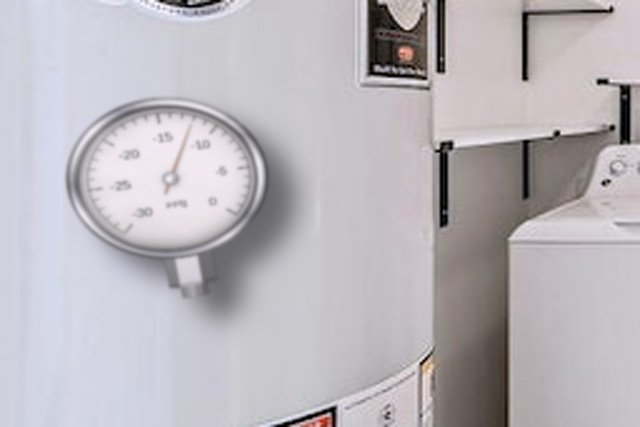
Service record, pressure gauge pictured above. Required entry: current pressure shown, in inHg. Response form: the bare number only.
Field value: -12
